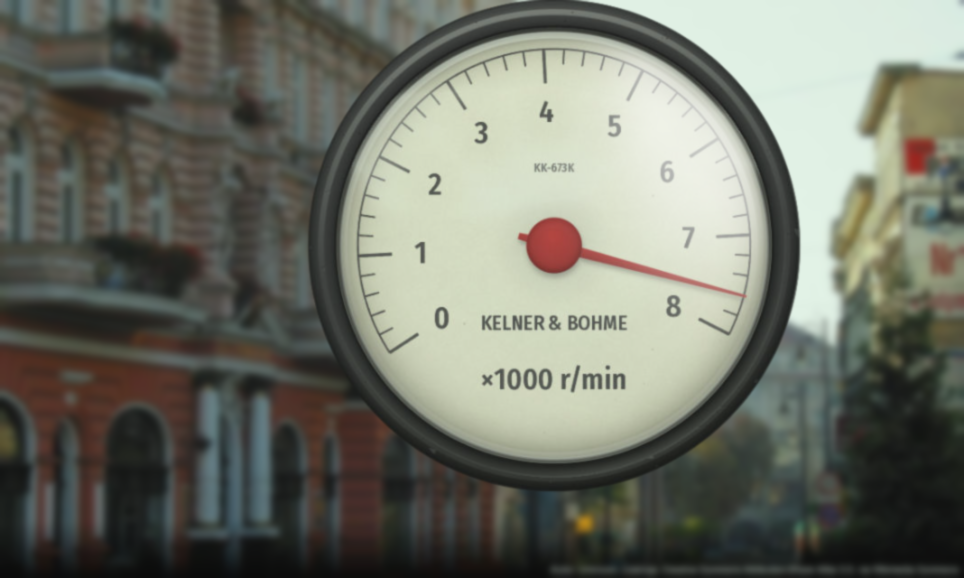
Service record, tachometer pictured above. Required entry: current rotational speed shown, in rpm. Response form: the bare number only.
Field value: 7600
